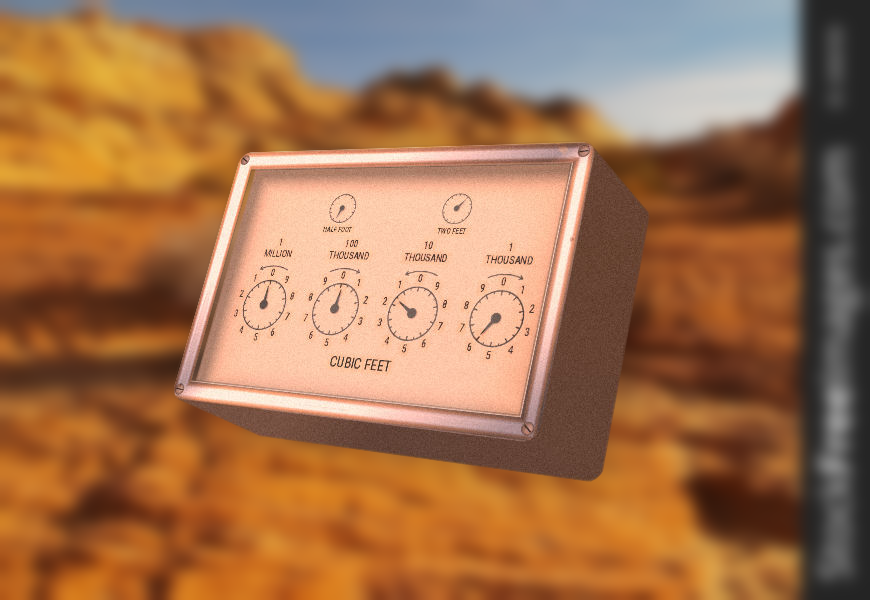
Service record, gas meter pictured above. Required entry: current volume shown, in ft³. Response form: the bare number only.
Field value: 1600
